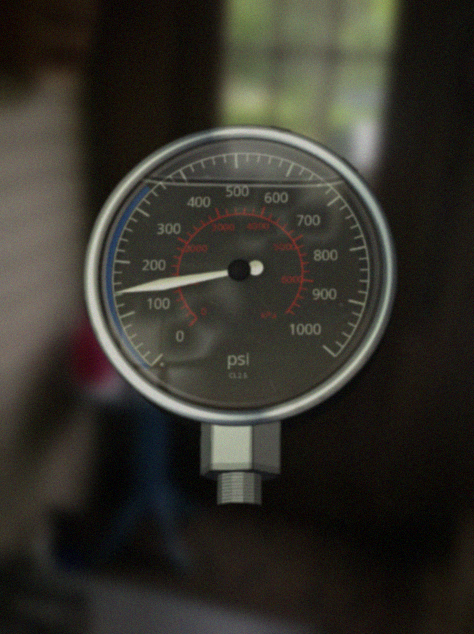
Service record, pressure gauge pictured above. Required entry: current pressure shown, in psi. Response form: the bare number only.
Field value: 140
